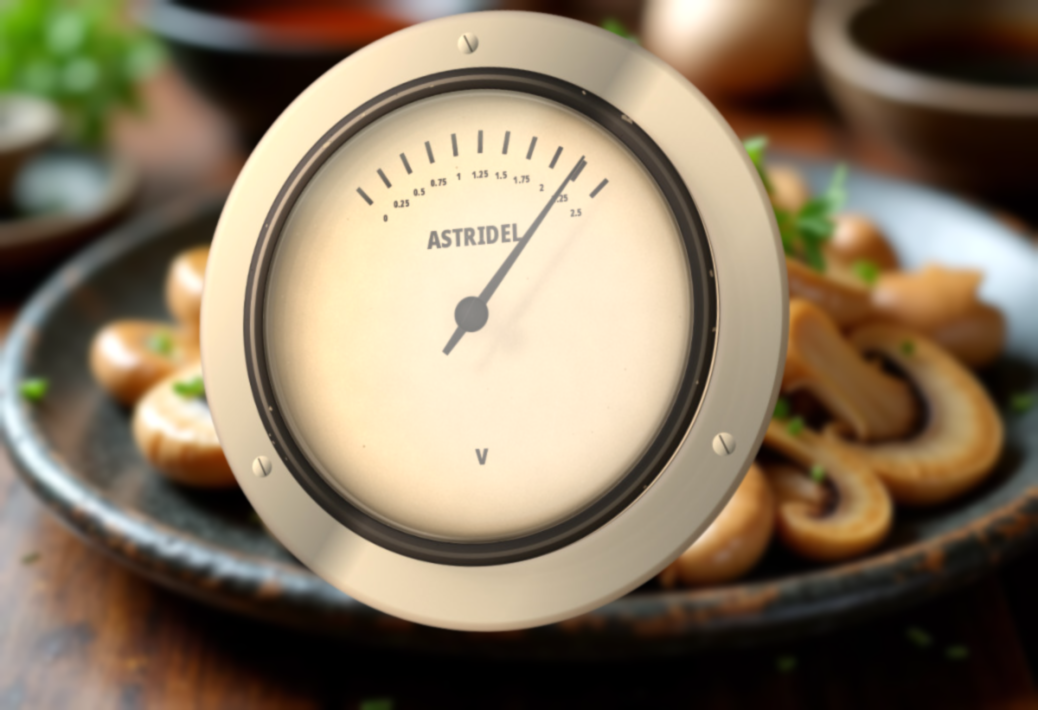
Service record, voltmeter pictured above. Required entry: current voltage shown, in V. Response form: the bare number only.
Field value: 2.25
